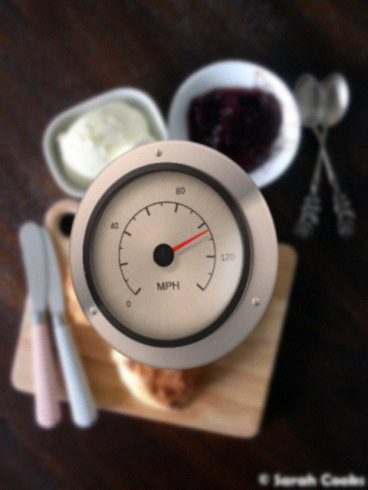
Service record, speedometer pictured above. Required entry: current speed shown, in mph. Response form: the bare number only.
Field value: 105
